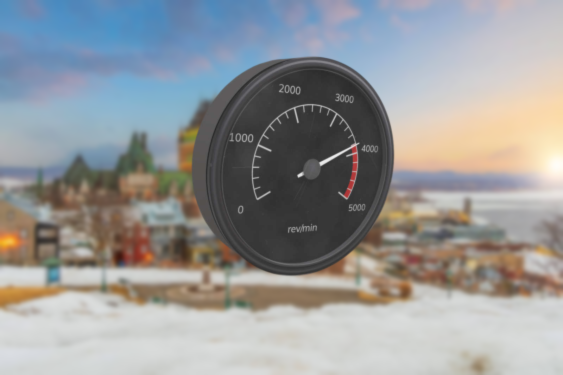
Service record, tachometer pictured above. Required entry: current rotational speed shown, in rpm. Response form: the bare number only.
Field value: 3800
